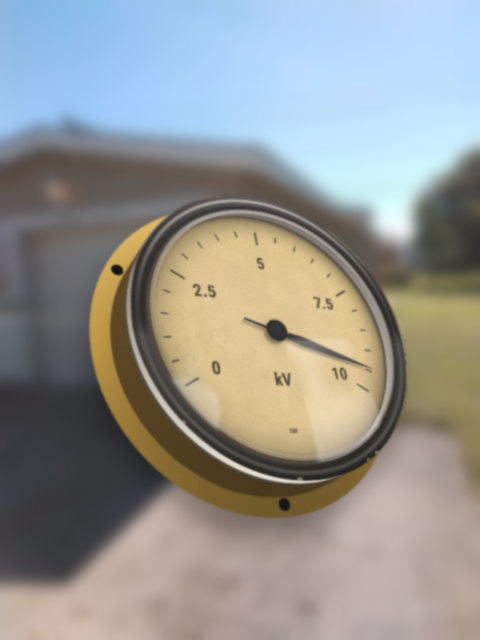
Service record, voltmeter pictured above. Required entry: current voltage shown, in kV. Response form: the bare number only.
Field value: 9.5
